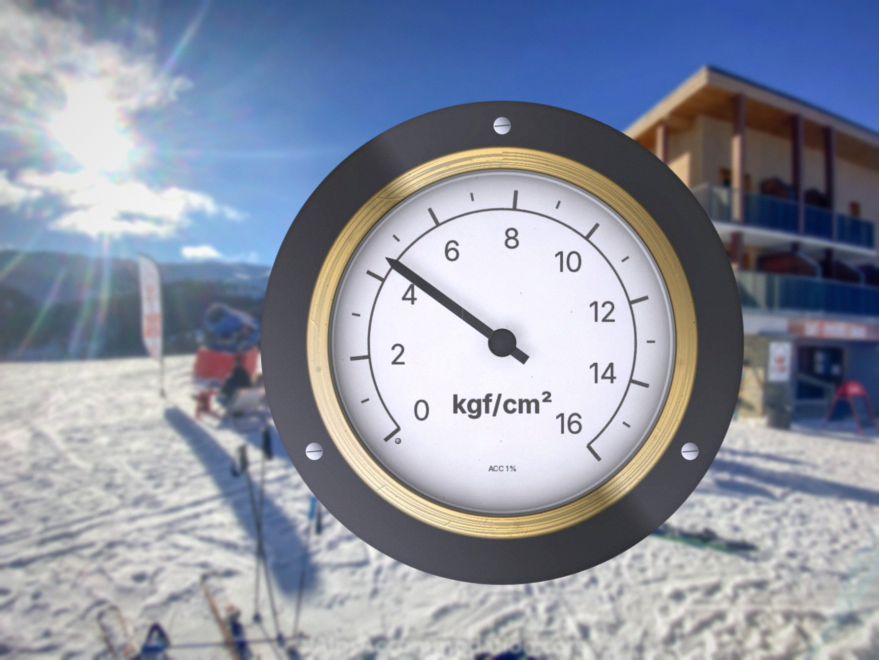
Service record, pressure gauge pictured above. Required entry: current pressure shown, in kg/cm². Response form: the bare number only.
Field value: 4.5
